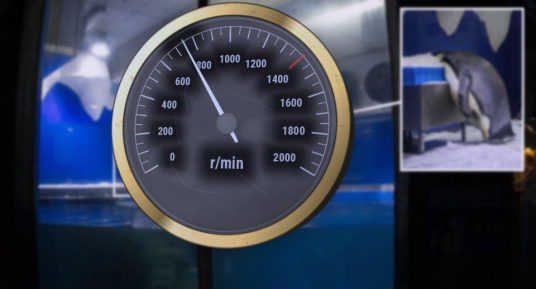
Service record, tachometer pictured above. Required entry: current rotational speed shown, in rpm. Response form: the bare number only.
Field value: 750
